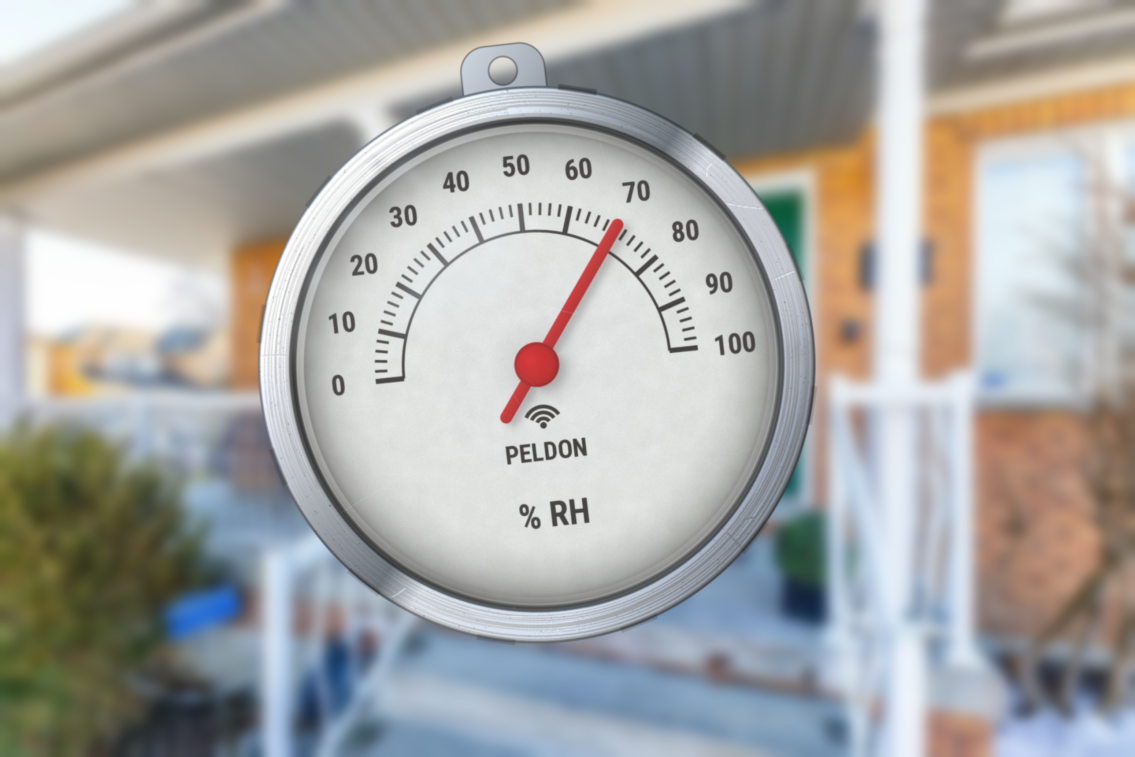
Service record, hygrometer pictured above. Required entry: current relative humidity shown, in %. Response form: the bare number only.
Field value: 70
